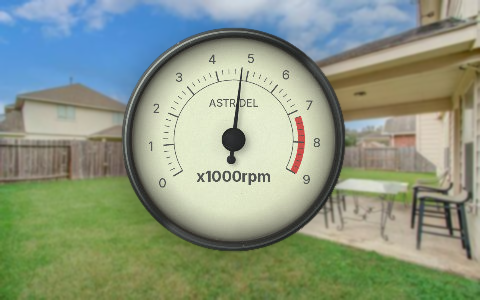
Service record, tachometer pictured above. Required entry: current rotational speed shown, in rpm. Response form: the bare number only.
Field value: 4800
